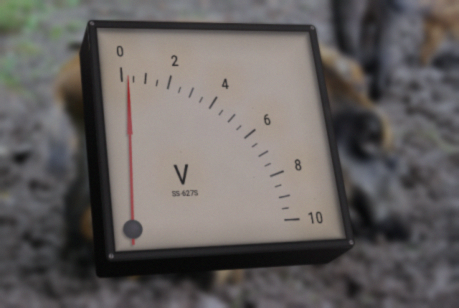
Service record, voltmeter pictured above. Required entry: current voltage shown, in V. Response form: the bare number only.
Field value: 0.25
